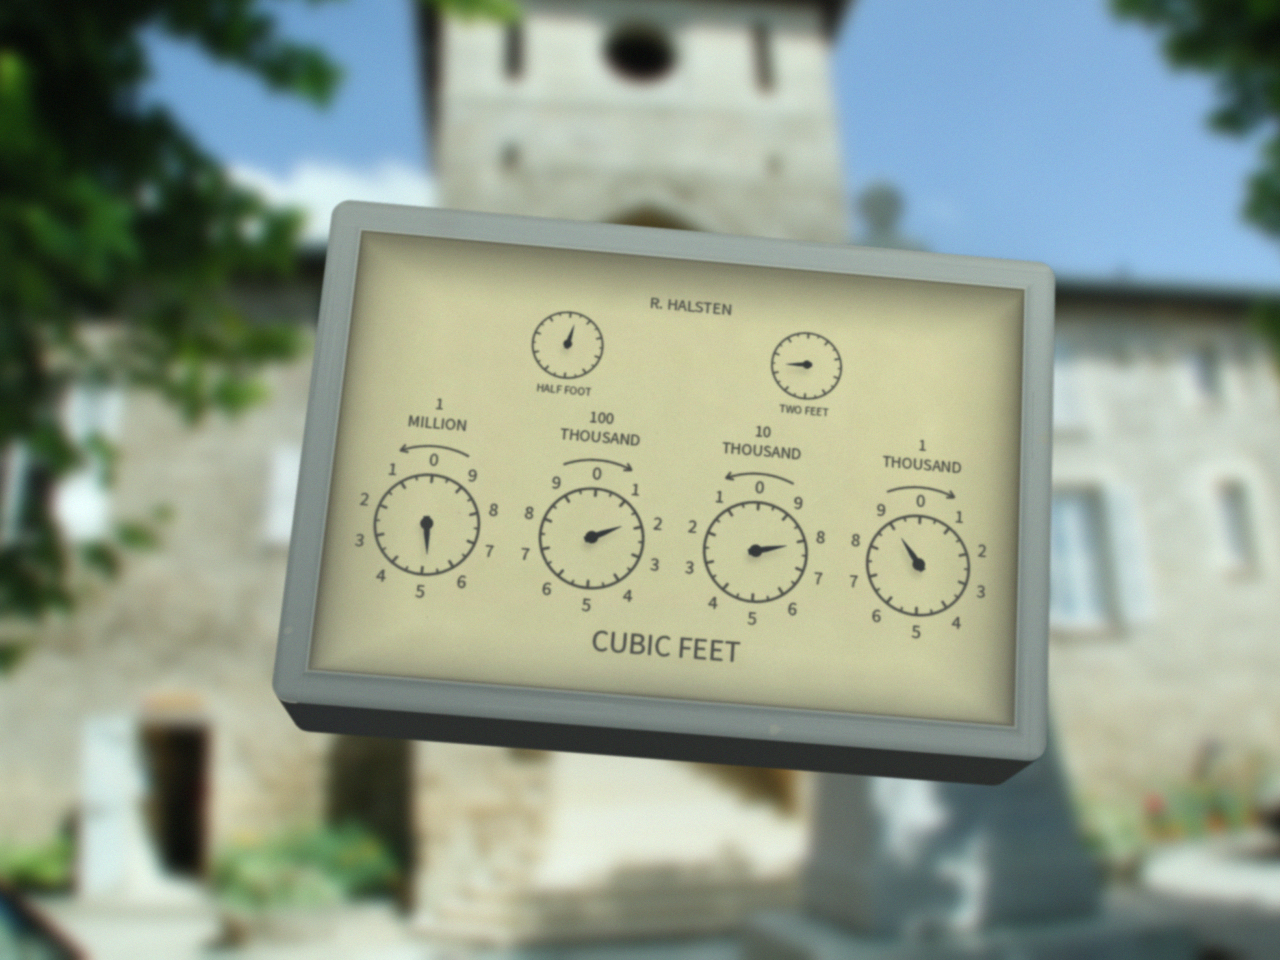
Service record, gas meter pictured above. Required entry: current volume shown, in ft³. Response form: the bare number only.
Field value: 517900
